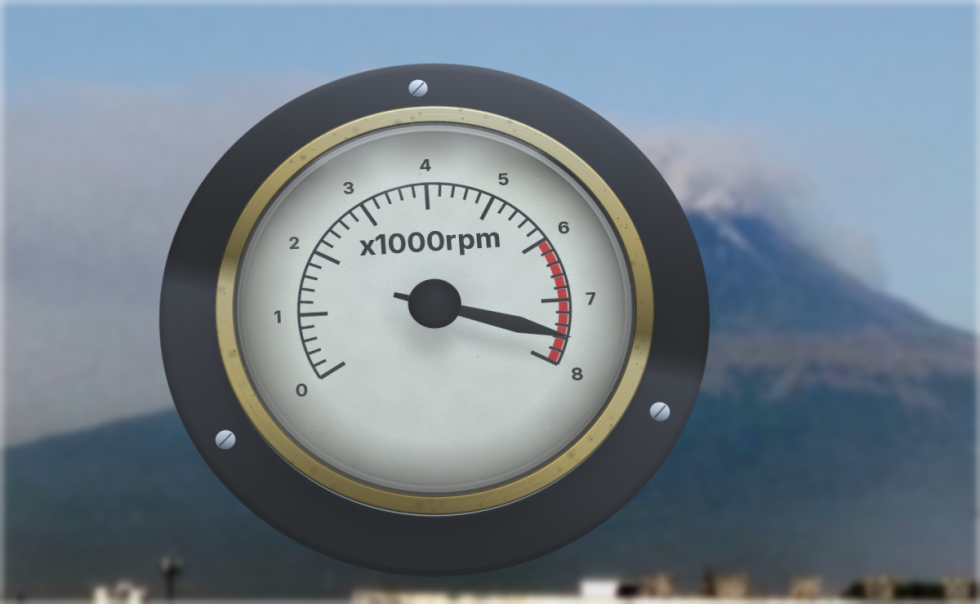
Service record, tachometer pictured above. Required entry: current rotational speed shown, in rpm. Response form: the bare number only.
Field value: 7600
